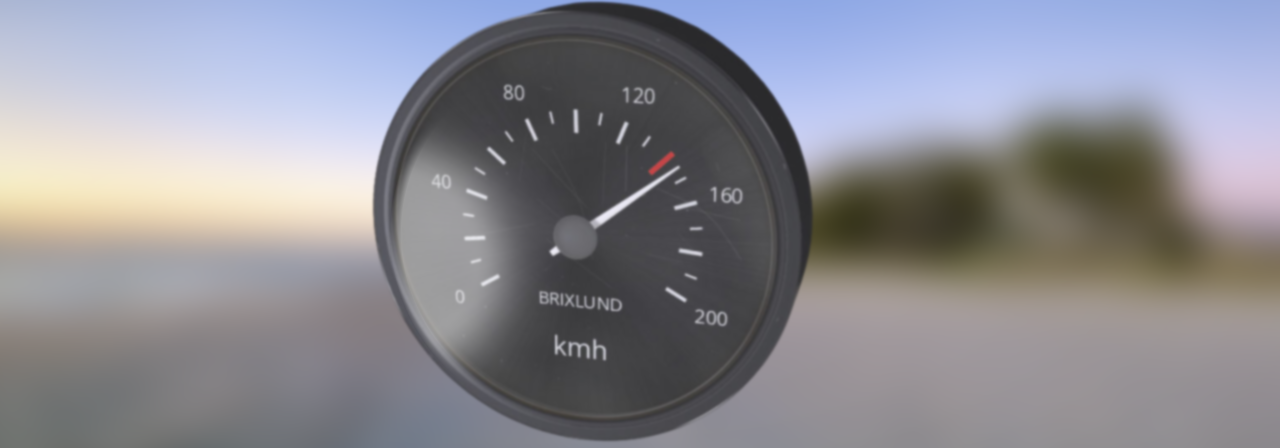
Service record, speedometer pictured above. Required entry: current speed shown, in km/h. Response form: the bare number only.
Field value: 145
